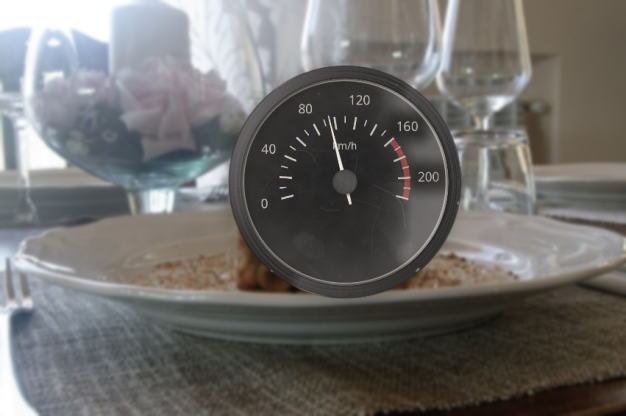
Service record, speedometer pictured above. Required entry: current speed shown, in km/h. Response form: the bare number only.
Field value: 95
